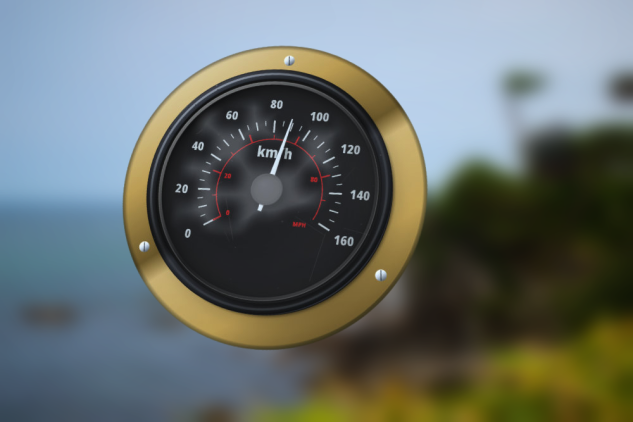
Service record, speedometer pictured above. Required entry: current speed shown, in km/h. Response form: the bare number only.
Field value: 90
